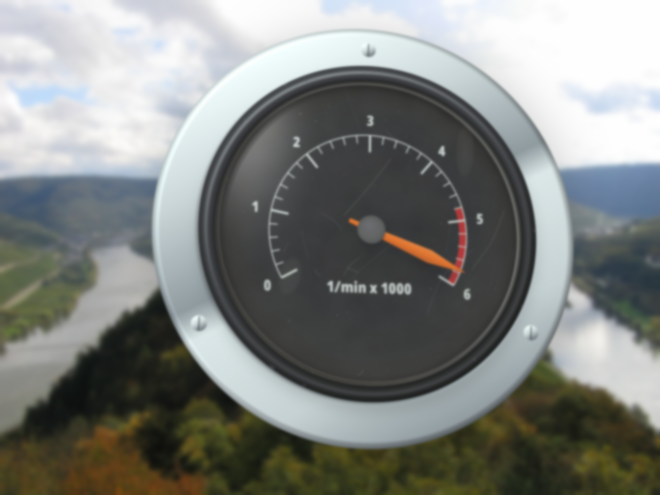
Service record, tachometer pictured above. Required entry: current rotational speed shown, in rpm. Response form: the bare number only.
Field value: 5800
